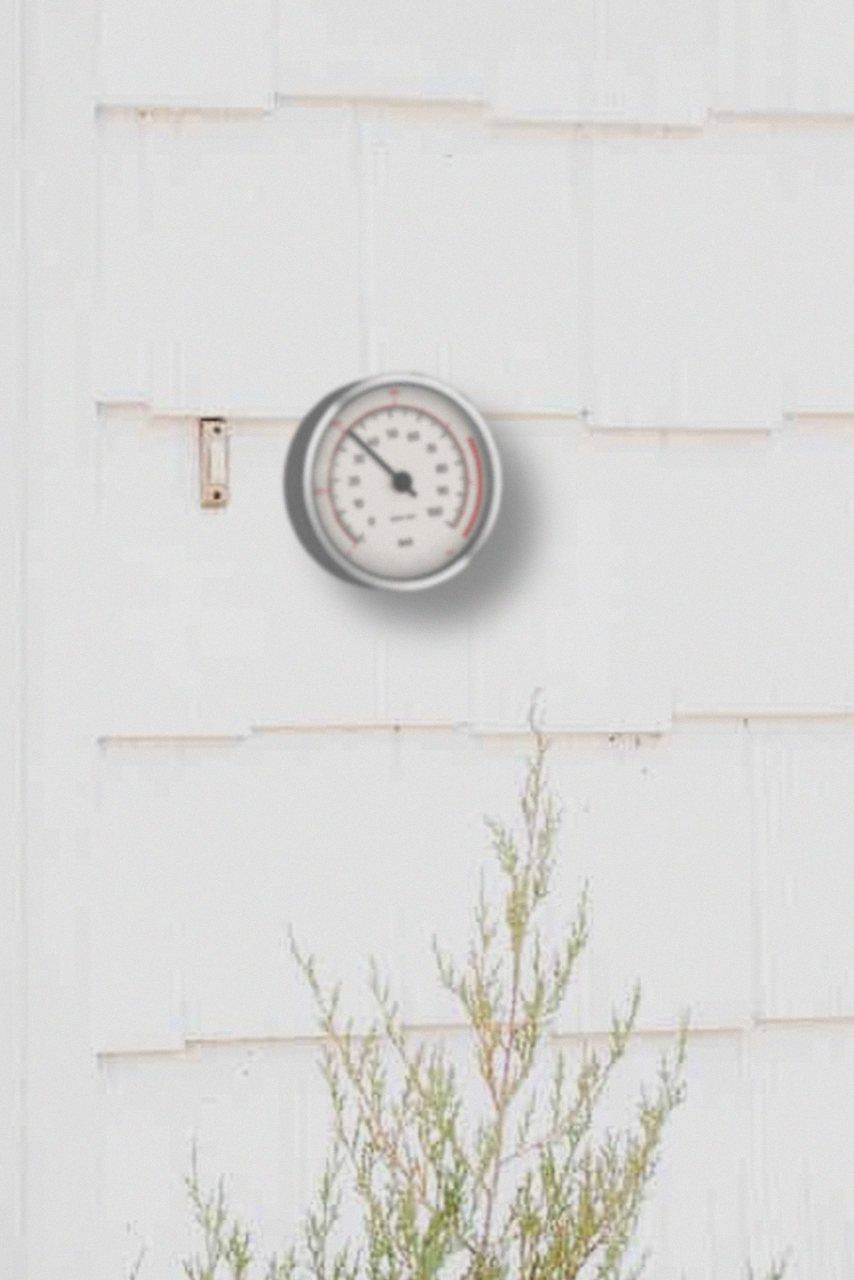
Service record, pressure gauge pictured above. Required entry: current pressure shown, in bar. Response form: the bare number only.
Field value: 35
